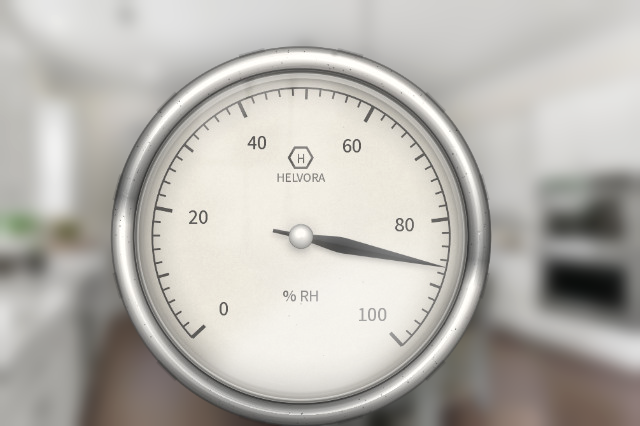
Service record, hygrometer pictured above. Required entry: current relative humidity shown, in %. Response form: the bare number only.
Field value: 87
